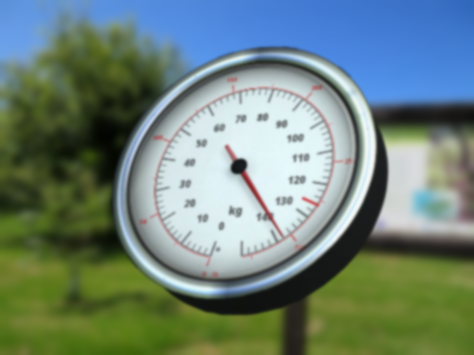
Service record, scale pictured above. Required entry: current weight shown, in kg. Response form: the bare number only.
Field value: 138
